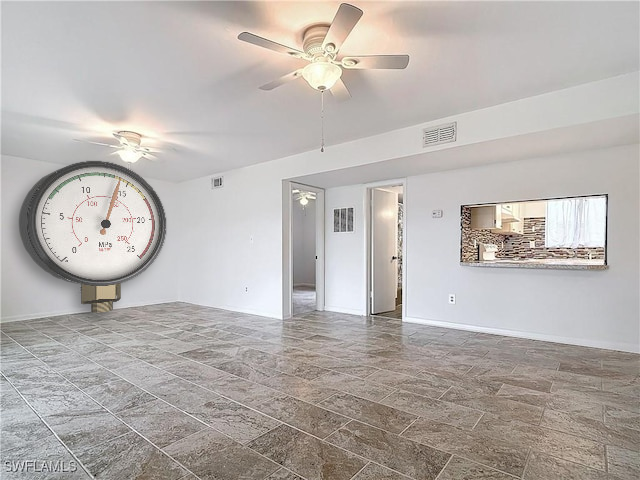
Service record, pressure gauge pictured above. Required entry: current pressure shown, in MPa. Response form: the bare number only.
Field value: 14
